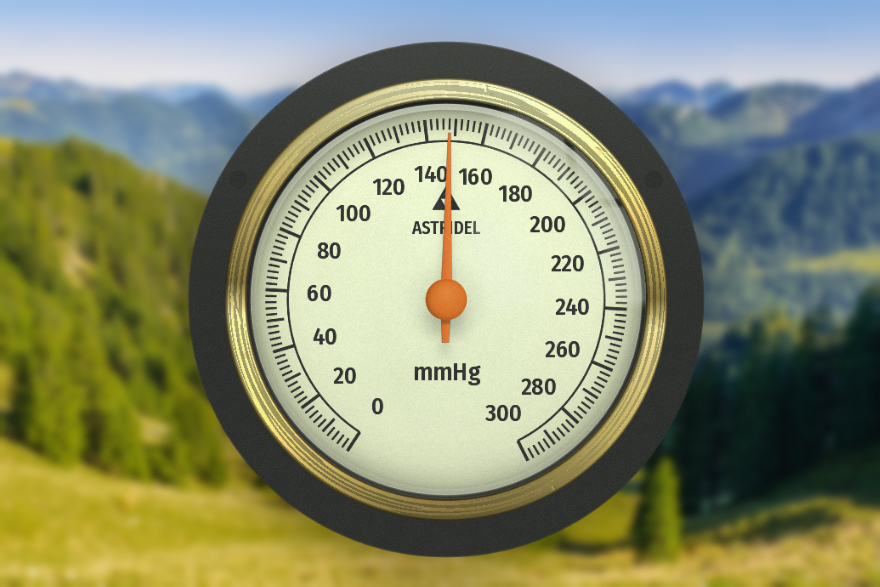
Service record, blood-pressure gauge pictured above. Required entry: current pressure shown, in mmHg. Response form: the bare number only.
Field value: 148
